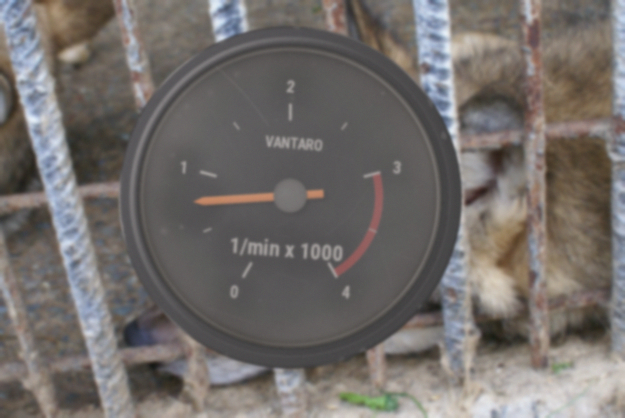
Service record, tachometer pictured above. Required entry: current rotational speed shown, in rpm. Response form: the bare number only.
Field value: 750
